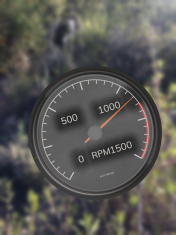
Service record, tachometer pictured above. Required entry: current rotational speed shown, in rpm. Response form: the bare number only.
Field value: 1100
